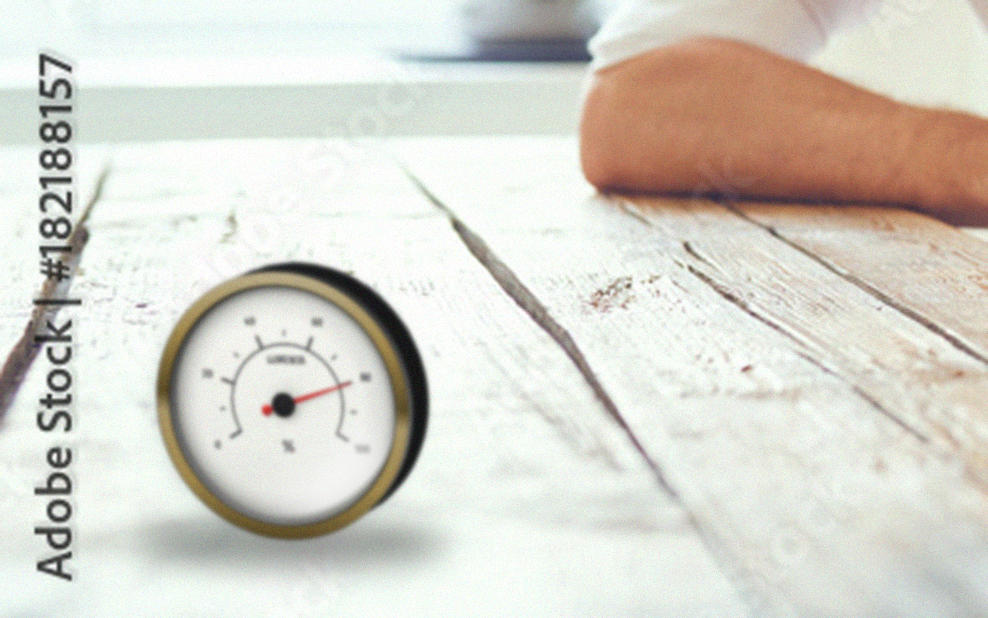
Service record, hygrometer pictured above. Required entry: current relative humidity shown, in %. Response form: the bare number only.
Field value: 80
